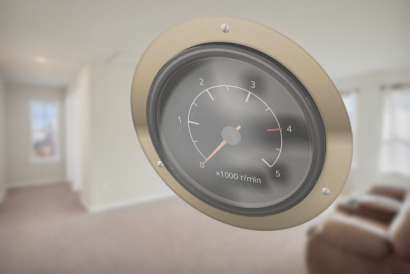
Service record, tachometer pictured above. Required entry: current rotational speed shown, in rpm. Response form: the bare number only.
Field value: 0
